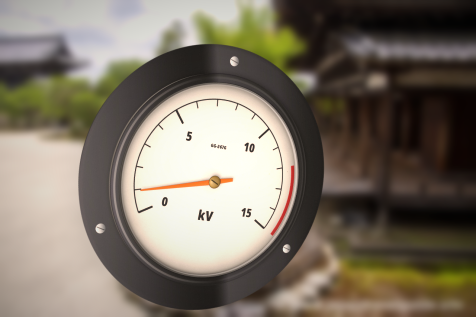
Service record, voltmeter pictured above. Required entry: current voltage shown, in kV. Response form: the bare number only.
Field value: 1
